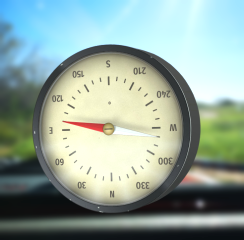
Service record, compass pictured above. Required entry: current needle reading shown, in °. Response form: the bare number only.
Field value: 100
